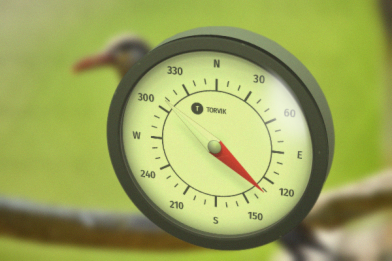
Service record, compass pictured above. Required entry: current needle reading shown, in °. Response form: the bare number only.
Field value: 130
